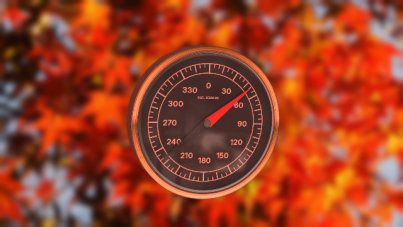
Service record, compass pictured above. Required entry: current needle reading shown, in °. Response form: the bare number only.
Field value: 50
